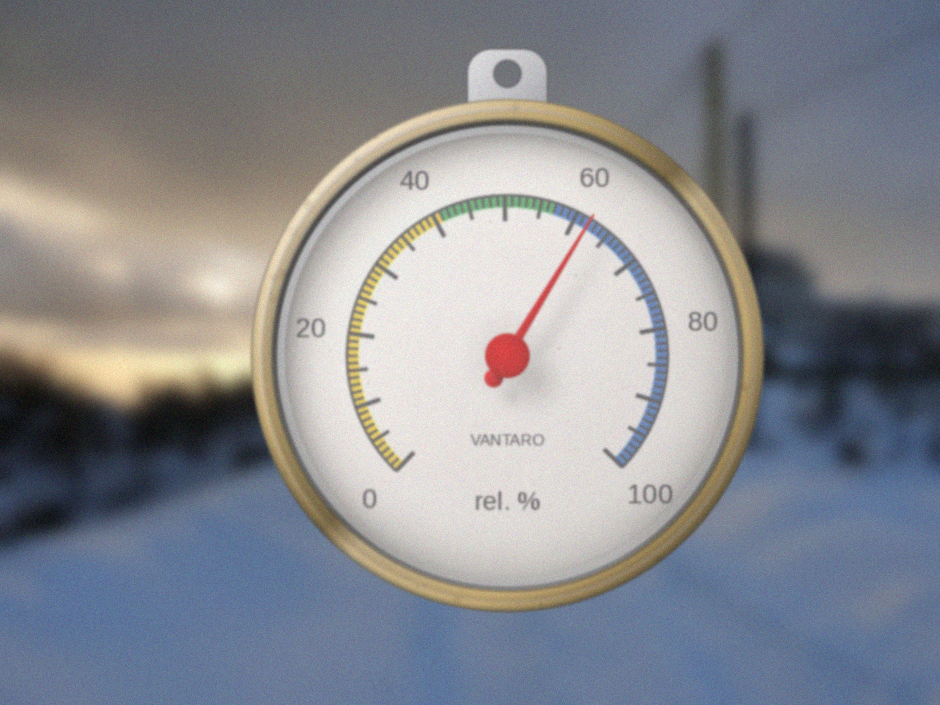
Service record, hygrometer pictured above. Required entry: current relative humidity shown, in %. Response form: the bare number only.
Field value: 62
